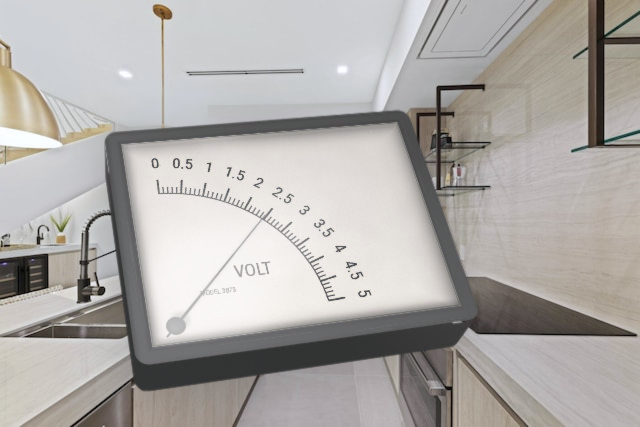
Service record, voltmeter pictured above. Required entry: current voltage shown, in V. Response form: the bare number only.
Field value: 2.5
